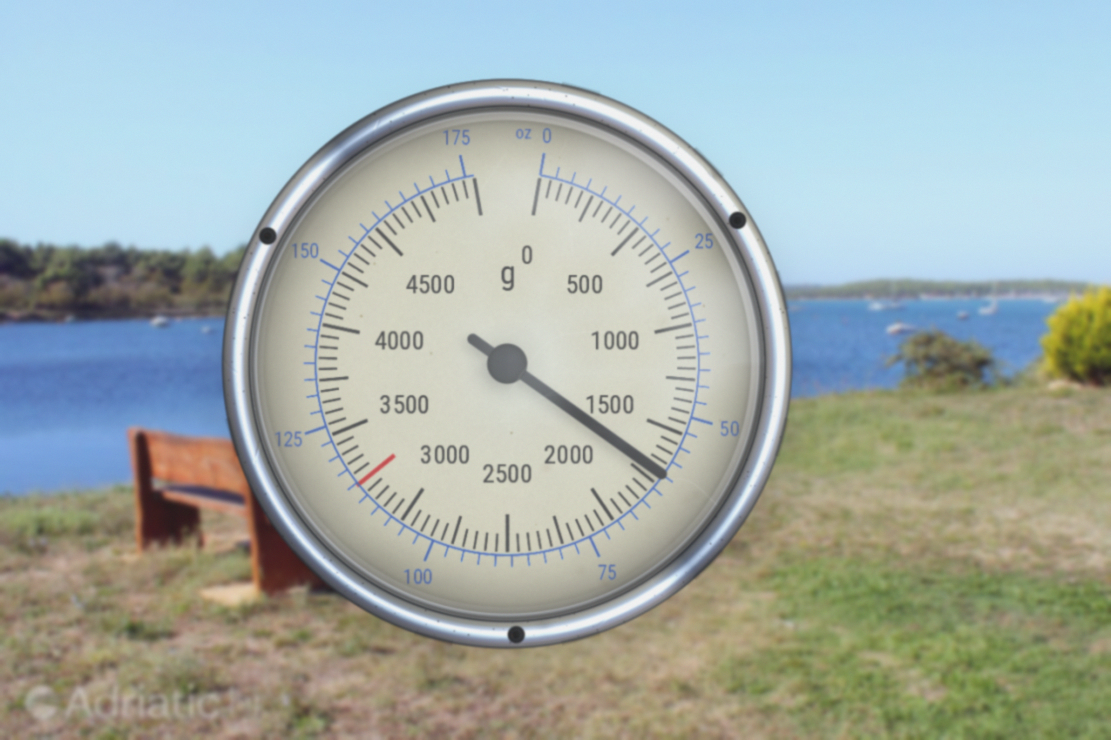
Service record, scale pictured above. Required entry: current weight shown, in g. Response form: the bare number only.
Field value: 1700
